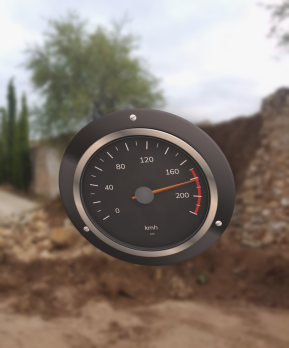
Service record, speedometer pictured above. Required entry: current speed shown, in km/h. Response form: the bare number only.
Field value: 180
